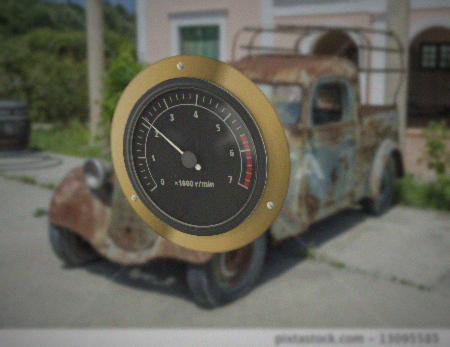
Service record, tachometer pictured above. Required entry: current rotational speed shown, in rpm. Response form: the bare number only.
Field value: 2200
